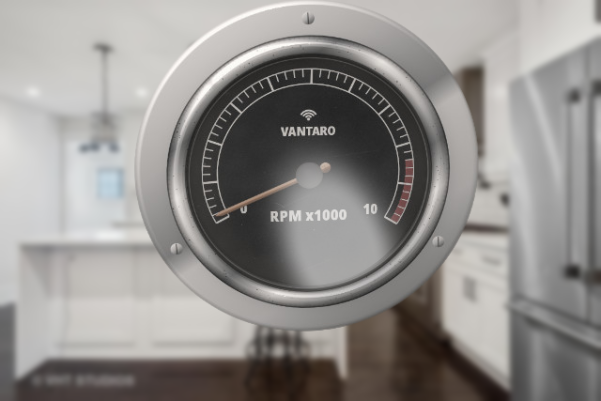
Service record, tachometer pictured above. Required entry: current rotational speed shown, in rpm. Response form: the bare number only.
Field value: 200
